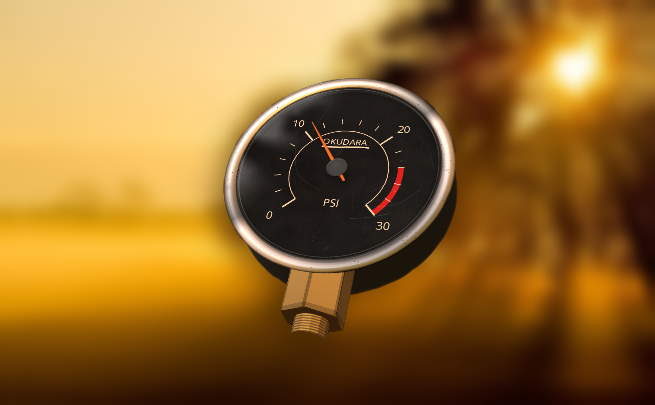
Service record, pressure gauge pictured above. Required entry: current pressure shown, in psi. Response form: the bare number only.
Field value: 11
